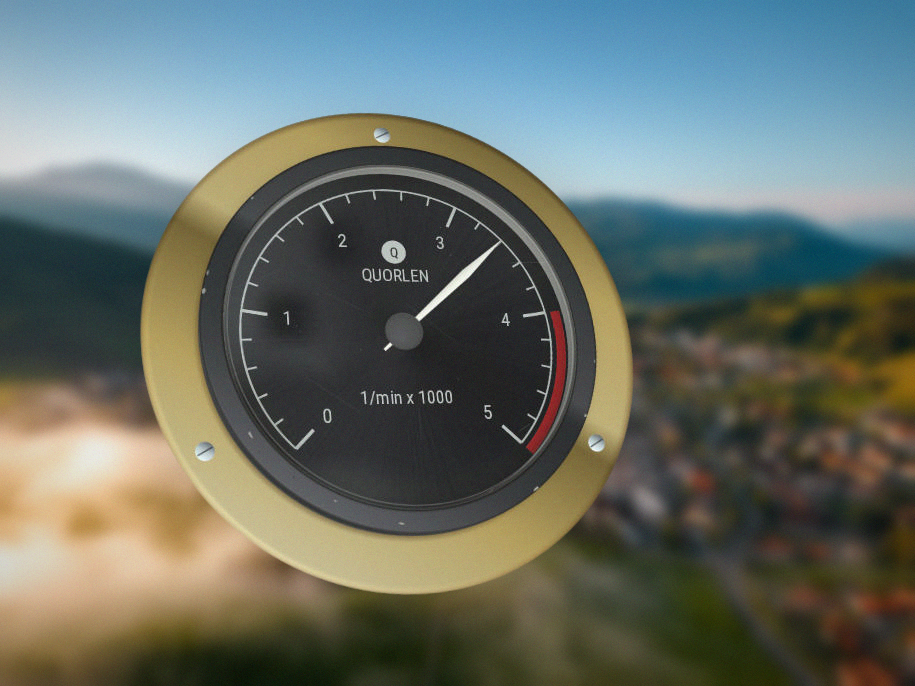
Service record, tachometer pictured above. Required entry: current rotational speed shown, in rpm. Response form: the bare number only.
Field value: 3400
